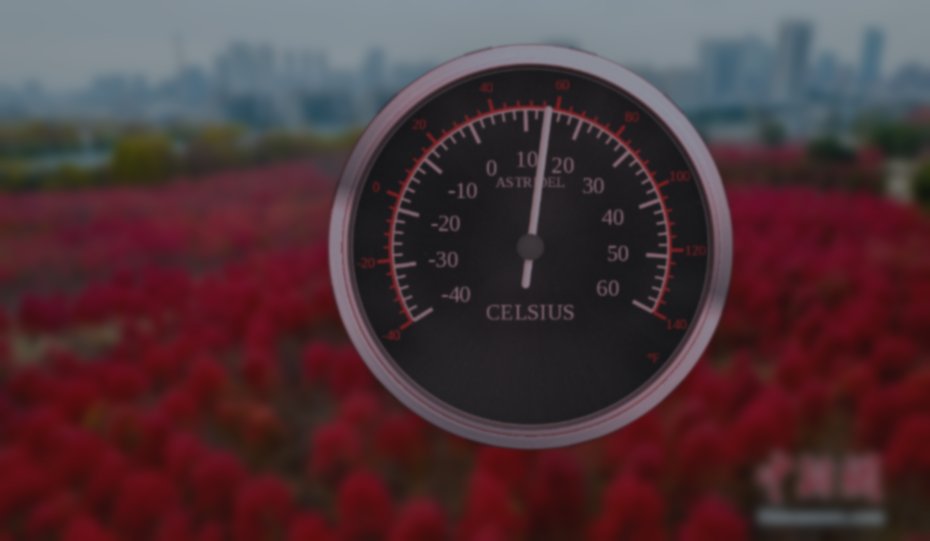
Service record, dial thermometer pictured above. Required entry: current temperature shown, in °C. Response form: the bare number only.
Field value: 14
